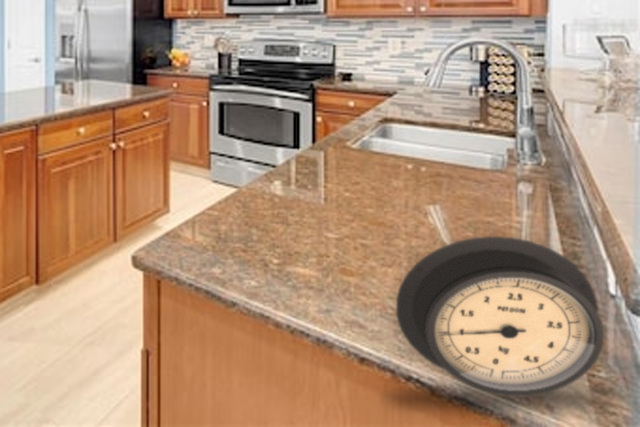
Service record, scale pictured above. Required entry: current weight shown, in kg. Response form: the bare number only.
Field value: 1
